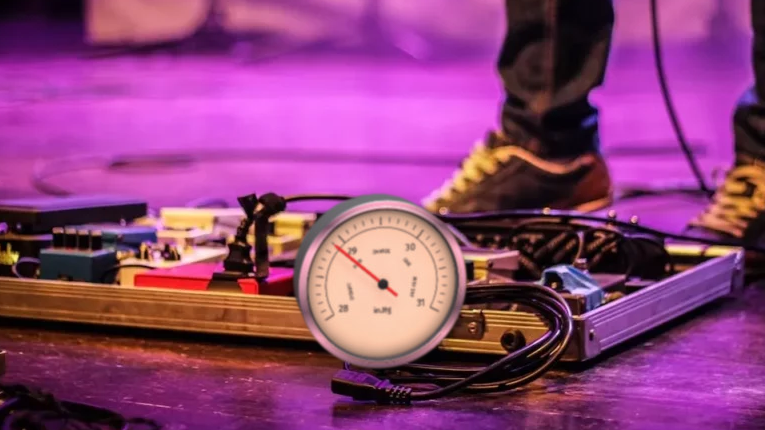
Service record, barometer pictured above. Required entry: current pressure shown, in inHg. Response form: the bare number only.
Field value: 28.9
